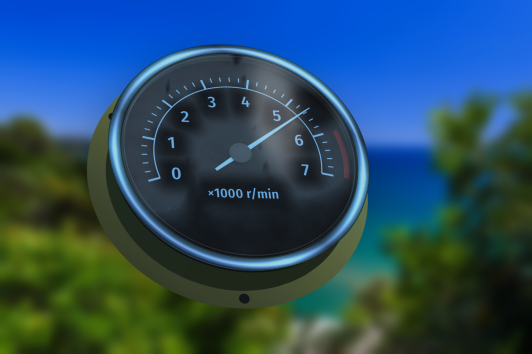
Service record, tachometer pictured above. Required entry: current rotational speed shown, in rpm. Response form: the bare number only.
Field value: 5400
